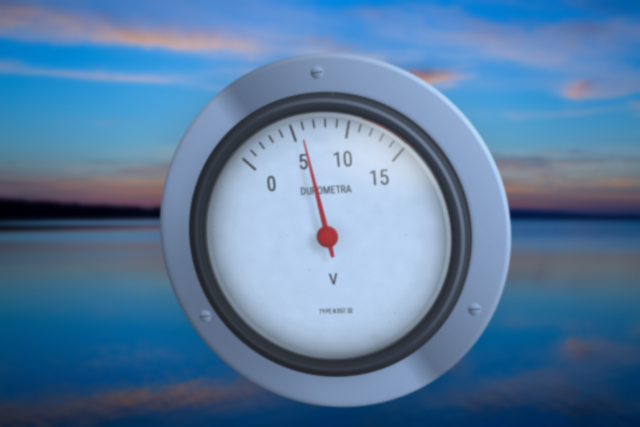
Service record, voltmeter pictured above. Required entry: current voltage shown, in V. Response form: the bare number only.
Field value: 6
